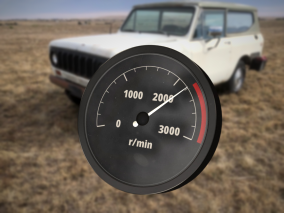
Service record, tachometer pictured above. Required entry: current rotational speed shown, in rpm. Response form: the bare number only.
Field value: 2200
